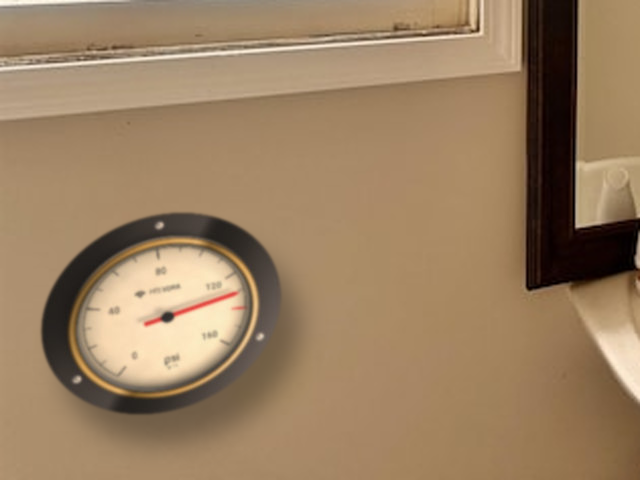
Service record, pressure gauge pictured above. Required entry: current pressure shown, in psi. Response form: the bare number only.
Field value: 130
